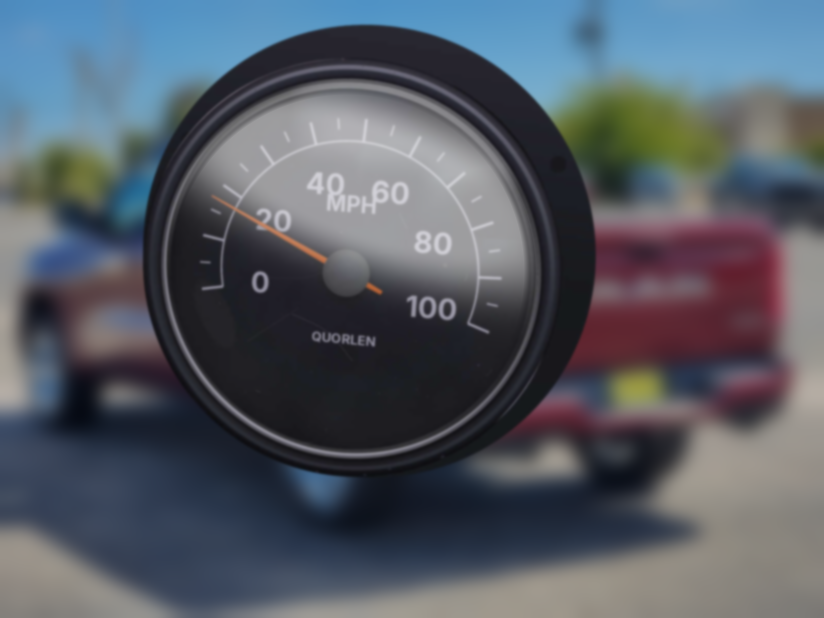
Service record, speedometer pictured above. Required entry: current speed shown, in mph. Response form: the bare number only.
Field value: 17.5
